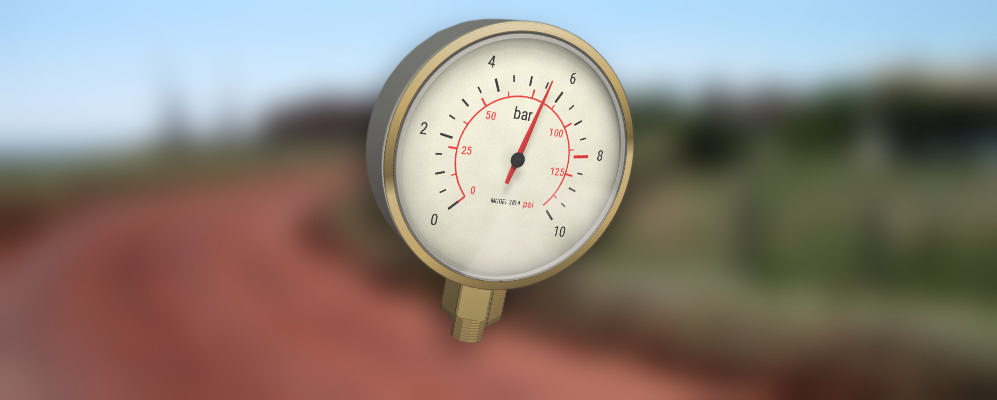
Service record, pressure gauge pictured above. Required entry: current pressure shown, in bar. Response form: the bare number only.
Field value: 5.5
